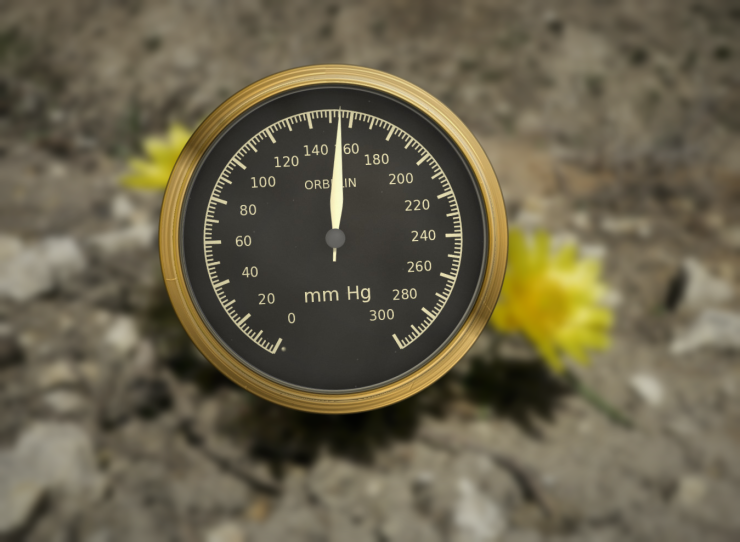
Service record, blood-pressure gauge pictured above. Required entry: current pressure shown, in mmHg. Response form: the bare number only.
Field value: 154
